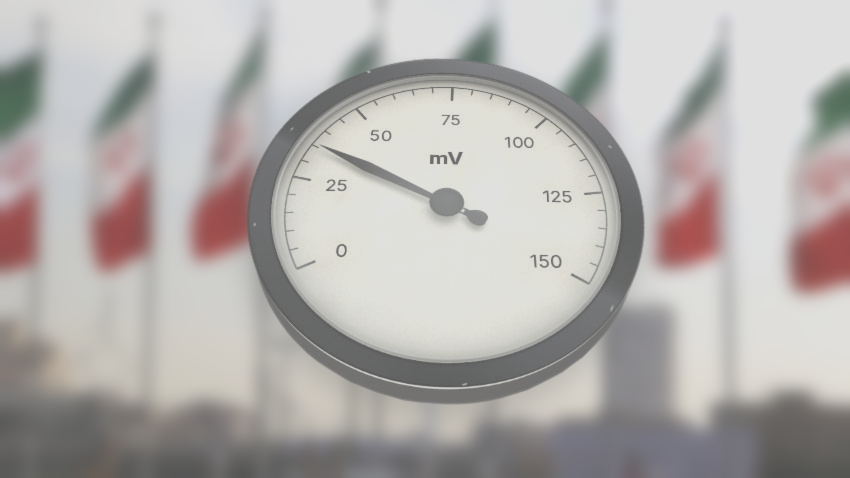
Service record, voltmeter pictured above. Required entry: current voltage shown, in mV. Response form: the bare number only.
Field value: 35
